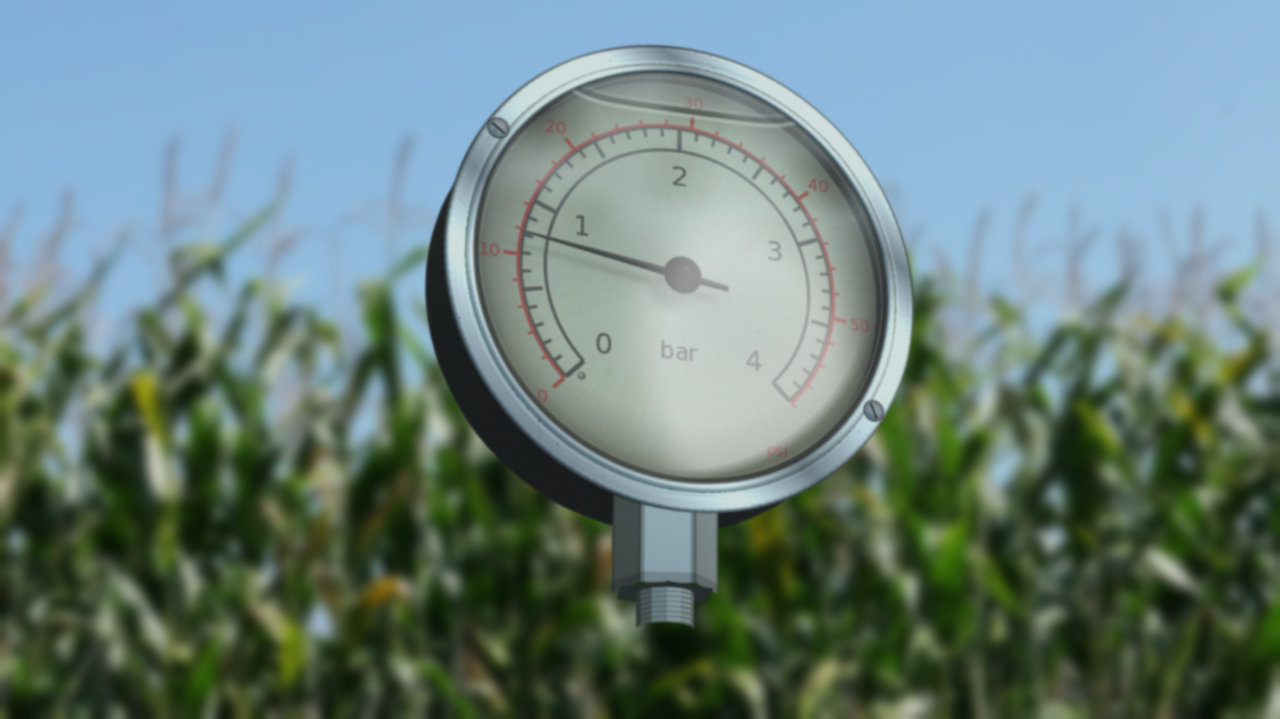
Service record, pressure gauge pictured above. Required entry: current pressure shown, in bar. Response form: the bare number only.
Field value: 0.8
